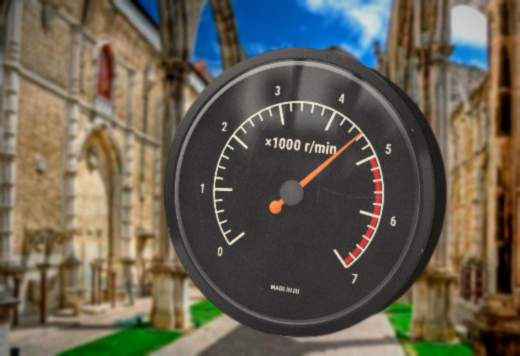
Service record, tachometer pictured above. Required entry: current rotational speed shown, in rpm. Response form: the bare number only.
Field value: 4600
